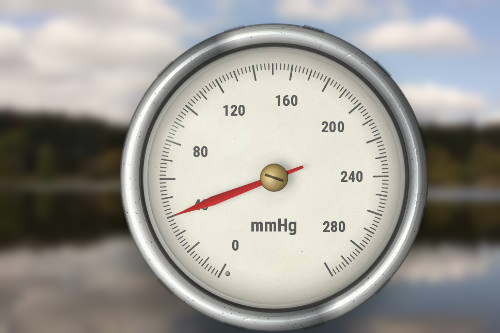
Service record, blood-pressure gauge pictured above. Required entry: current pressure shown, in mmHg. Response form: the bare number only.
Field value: 40
